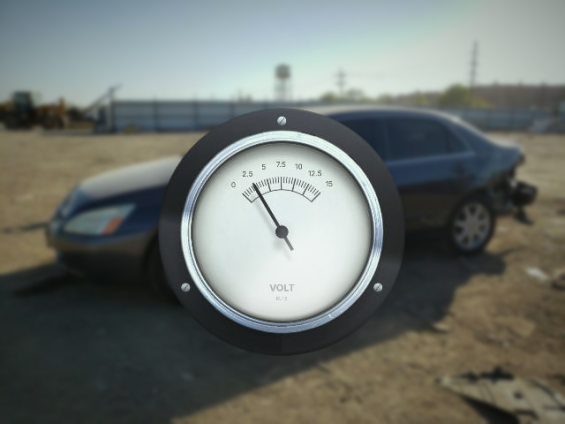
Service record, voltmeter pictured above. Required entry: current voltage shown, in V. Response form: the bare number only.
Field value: 2.5
